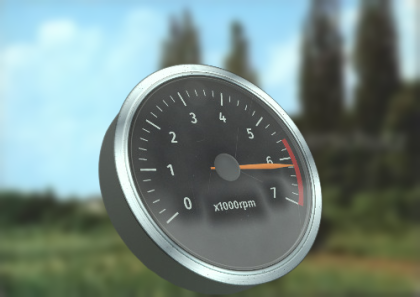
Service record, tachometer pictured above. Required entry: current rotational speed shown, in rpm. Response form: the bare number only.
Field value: 6200
